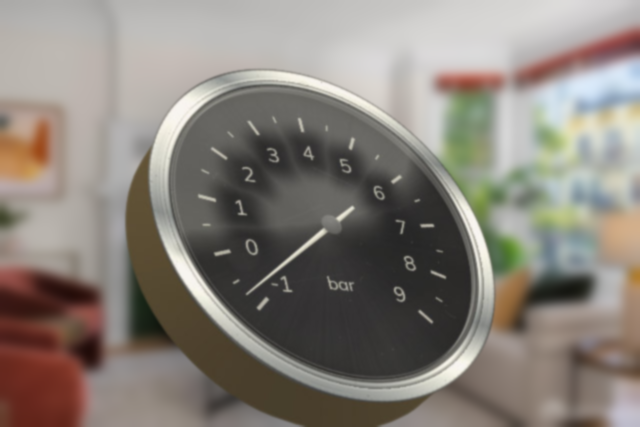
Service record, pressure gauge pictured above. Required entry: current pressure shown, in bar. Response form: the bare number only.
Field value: -0.75
